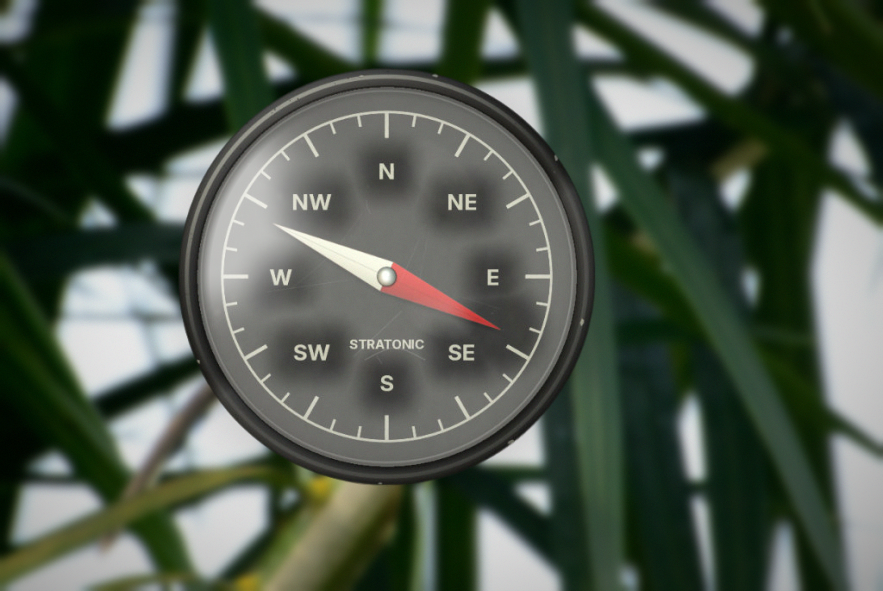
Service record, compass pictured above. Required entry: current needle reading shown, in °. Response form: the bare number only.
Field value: 115
